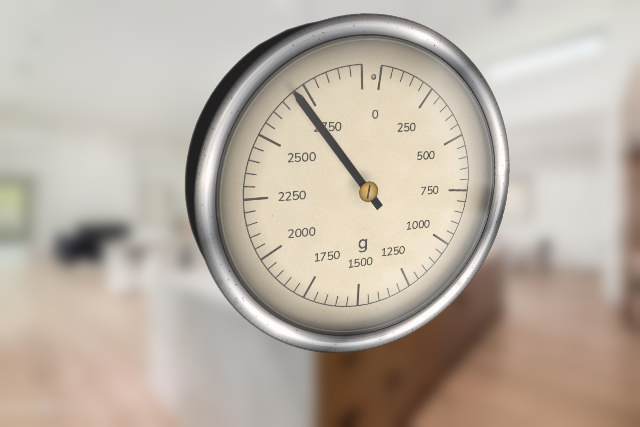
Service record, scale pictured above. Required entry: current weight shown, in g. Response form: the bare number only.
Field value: 2700
